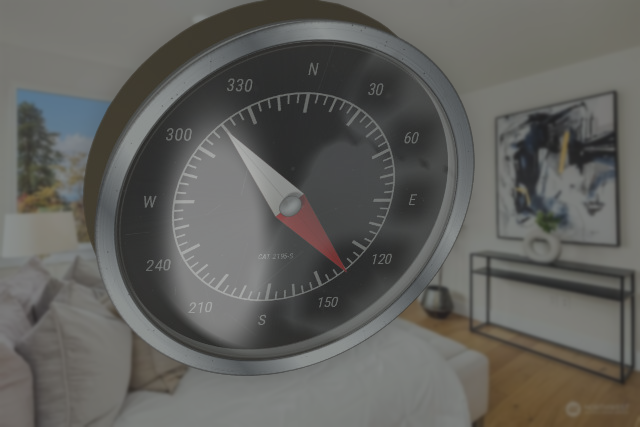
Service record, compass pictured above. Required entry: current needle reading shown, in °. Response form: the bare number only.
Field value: 135
